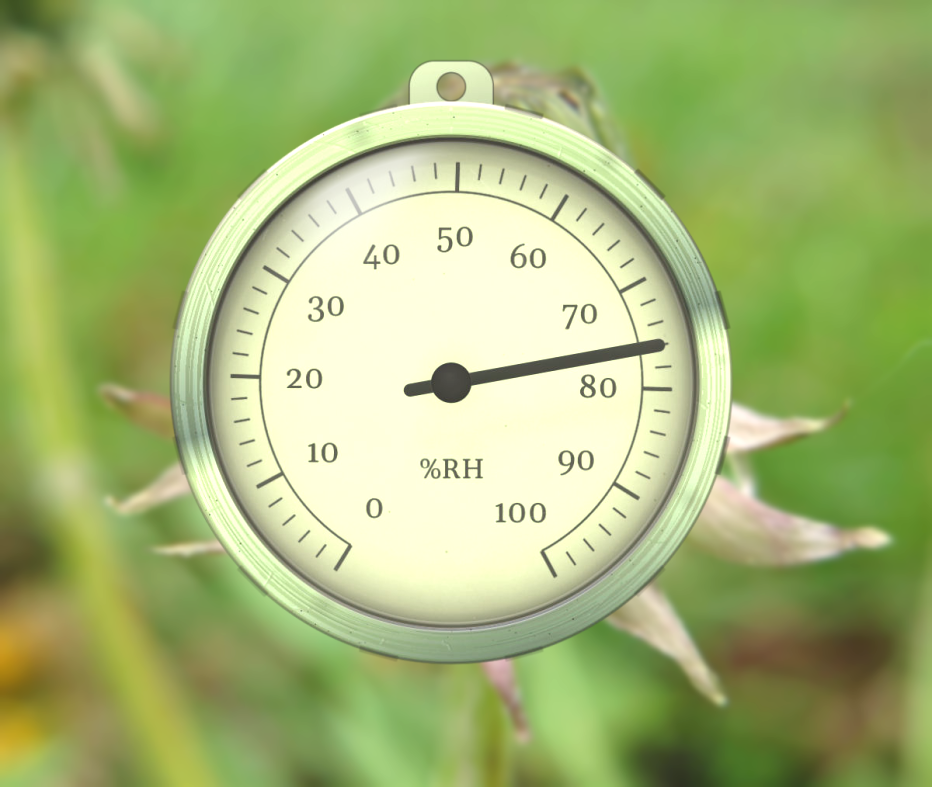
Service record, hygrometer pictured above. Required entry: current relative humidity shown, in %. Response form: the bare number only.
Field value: 76
